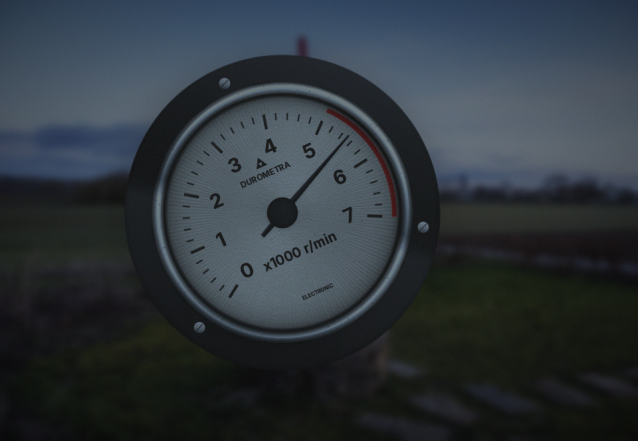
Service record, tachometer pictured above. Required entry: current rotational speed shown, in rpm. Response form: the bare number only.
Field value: 5500
